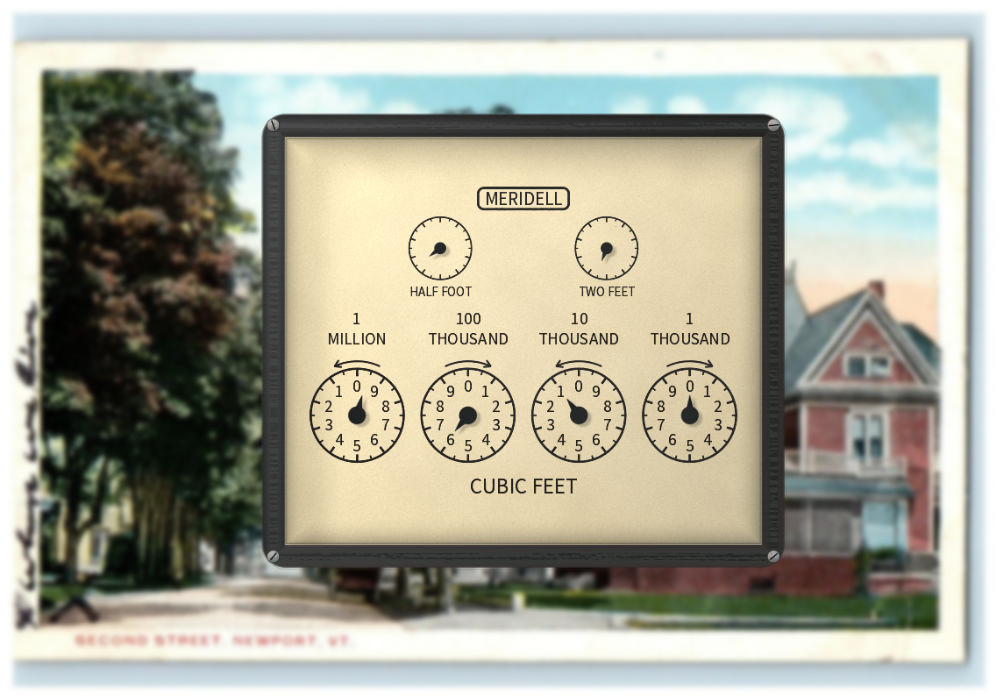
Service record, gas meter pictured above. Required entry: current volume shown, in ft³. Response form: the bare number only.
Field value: 961000
